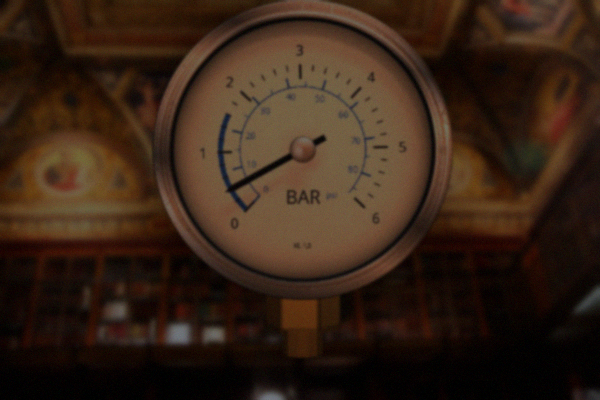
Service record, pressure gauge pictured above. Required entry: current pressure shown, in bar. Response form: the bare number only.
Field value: 0.4
